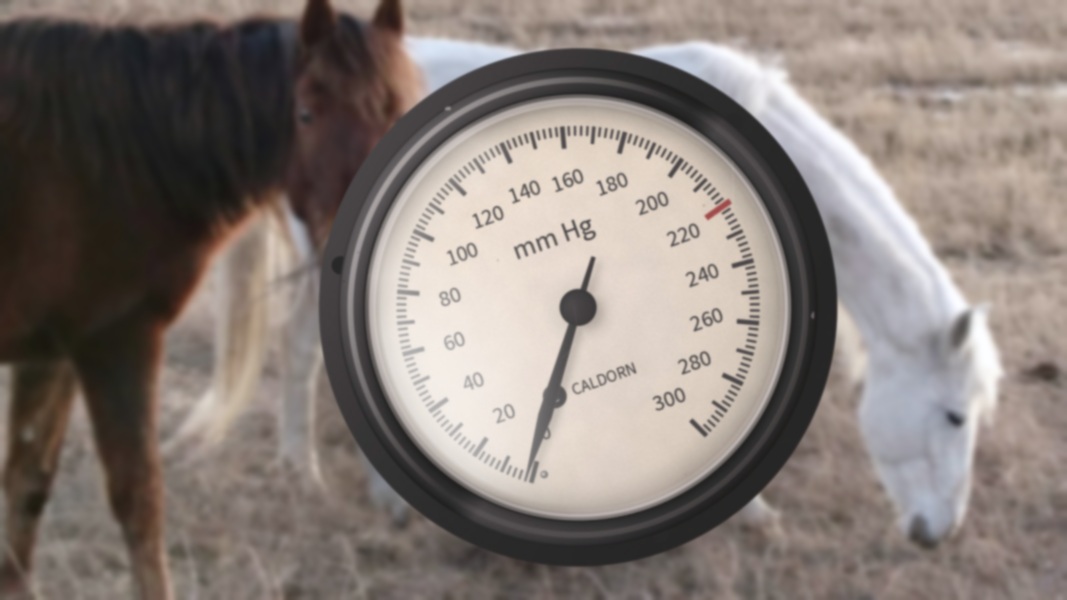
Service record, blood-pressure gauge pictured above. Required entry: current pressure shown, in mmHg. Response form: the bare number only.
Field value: 2
